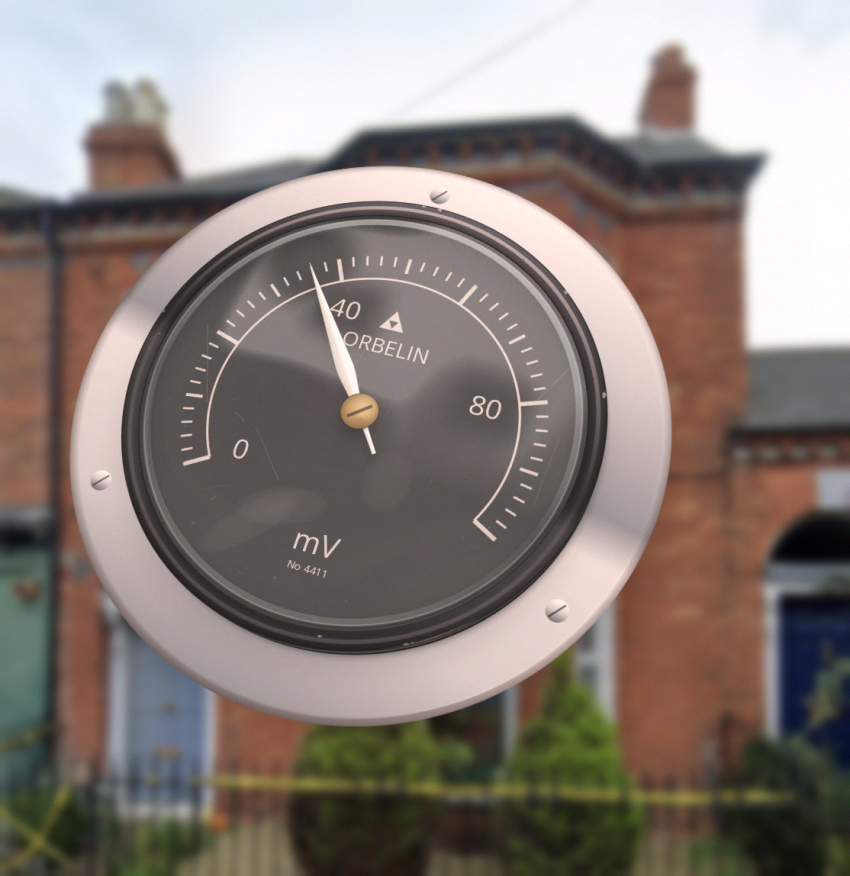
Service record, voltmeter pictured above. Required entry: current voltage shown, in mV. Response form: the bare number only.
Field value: 36
